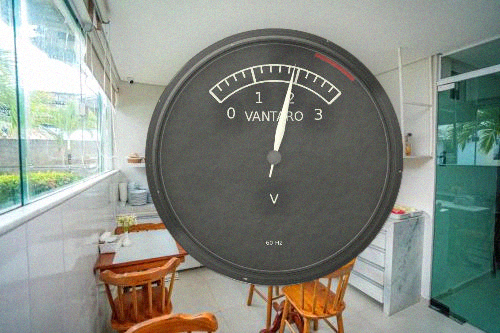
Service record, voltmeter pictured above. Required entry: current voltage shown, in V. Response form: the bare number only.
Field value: 1.9
